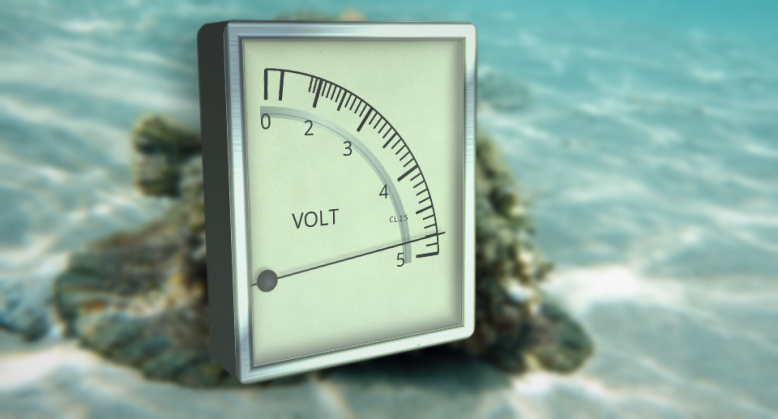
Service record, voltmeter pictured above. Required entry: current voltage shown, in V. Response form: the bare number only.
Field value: 4.8
